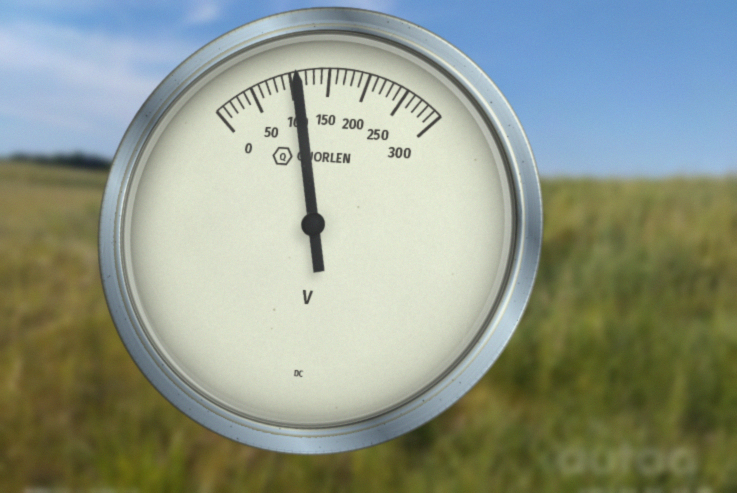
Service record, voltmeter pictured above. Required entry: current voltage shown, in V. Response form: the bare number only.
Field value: 110
